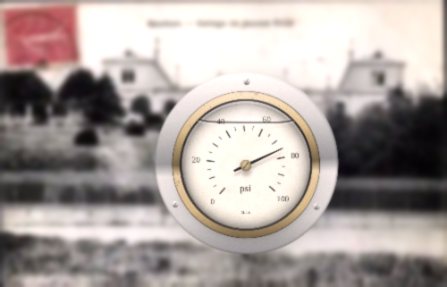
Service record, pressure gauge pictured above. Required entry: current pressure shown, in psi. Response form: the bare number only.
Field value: 75
